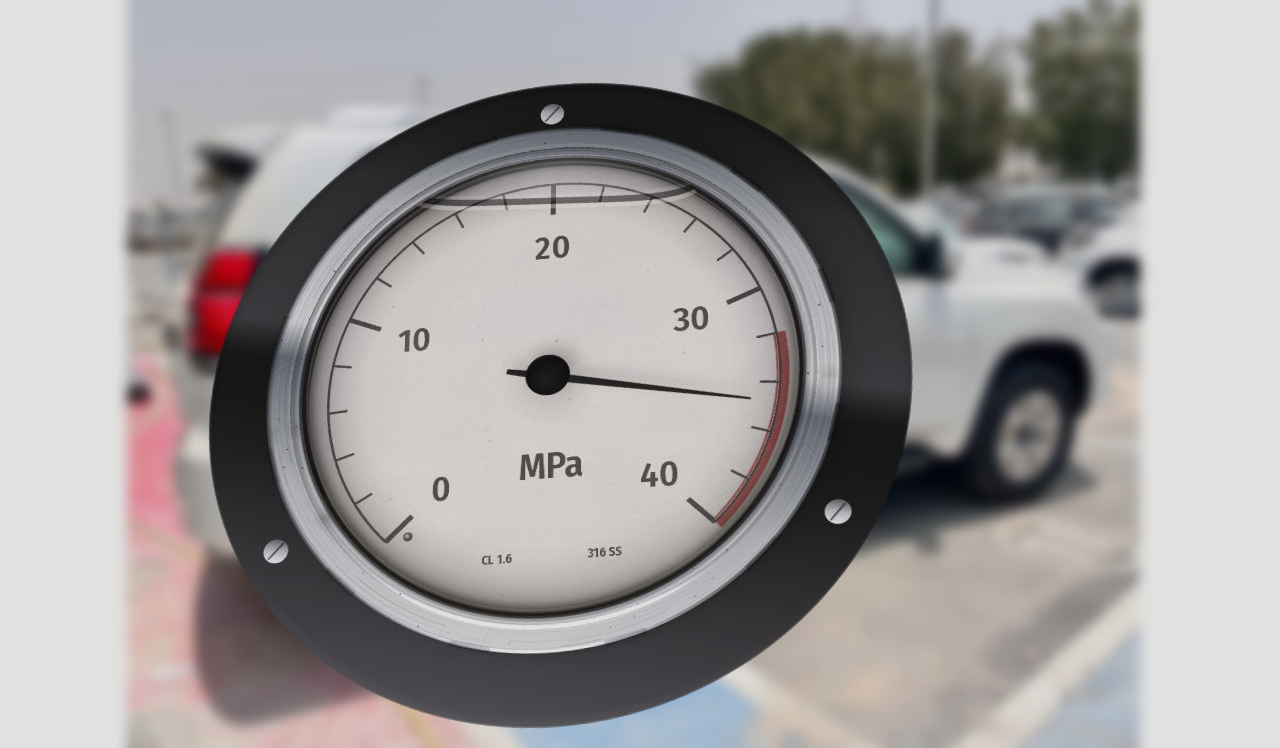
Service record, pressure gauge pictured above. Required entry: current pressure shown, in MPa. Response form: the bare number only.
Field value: 35
